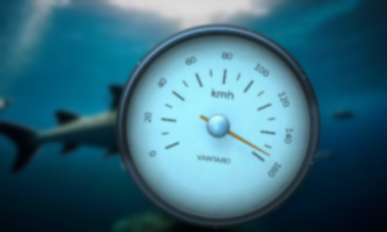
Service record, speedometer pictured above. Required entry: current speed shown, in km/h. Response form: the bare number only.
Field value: 155
